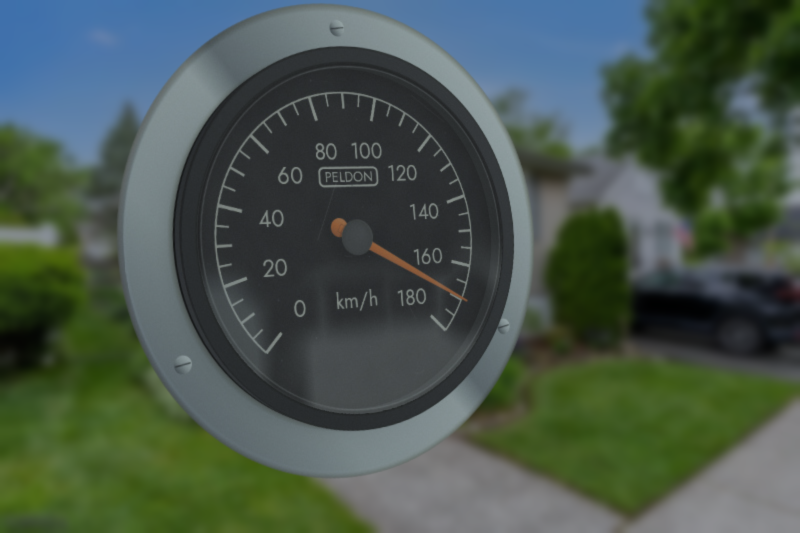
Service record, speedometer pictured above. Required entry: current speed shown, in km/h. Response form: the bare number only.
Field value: 170
